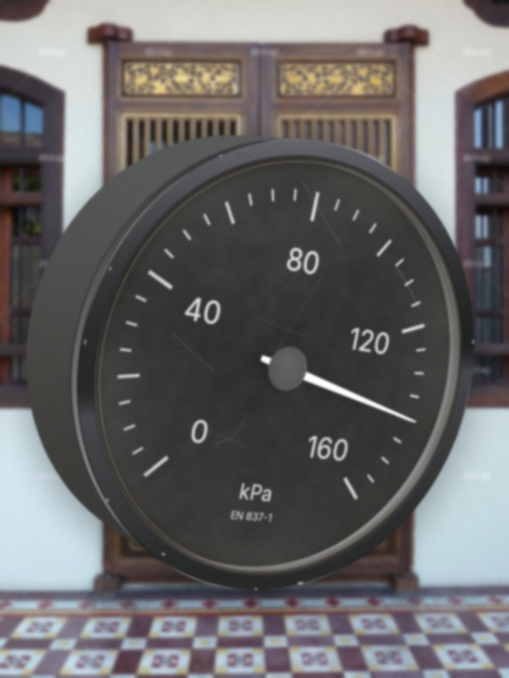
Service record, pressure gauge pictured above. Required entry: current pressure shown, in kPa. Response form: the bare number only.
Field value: 140
